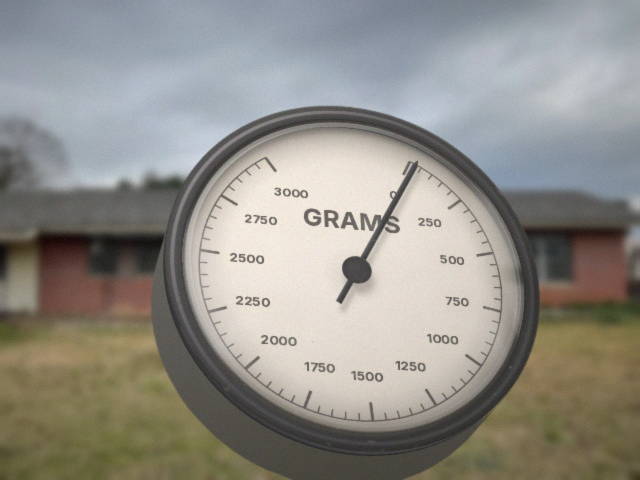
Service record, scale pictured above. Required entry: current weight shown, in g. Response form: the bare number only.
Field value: 25
